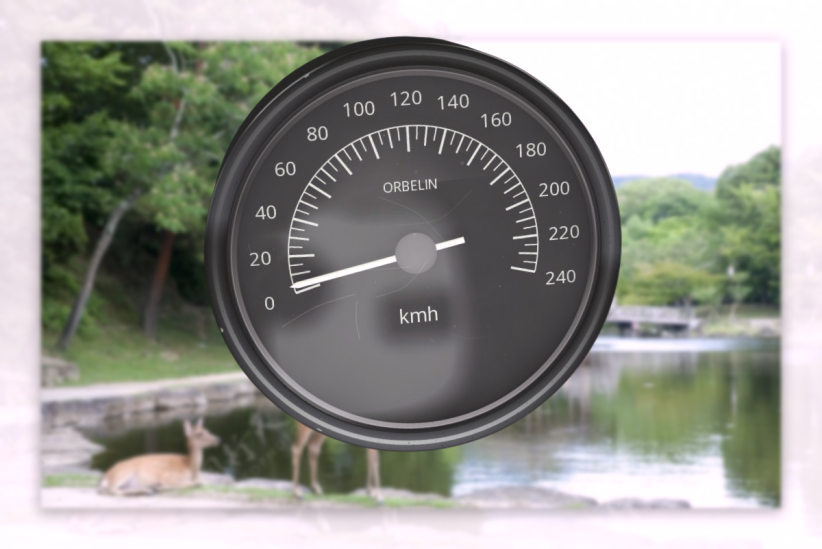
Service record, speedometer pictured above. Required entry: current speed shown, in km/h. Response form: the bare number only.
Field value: 5
